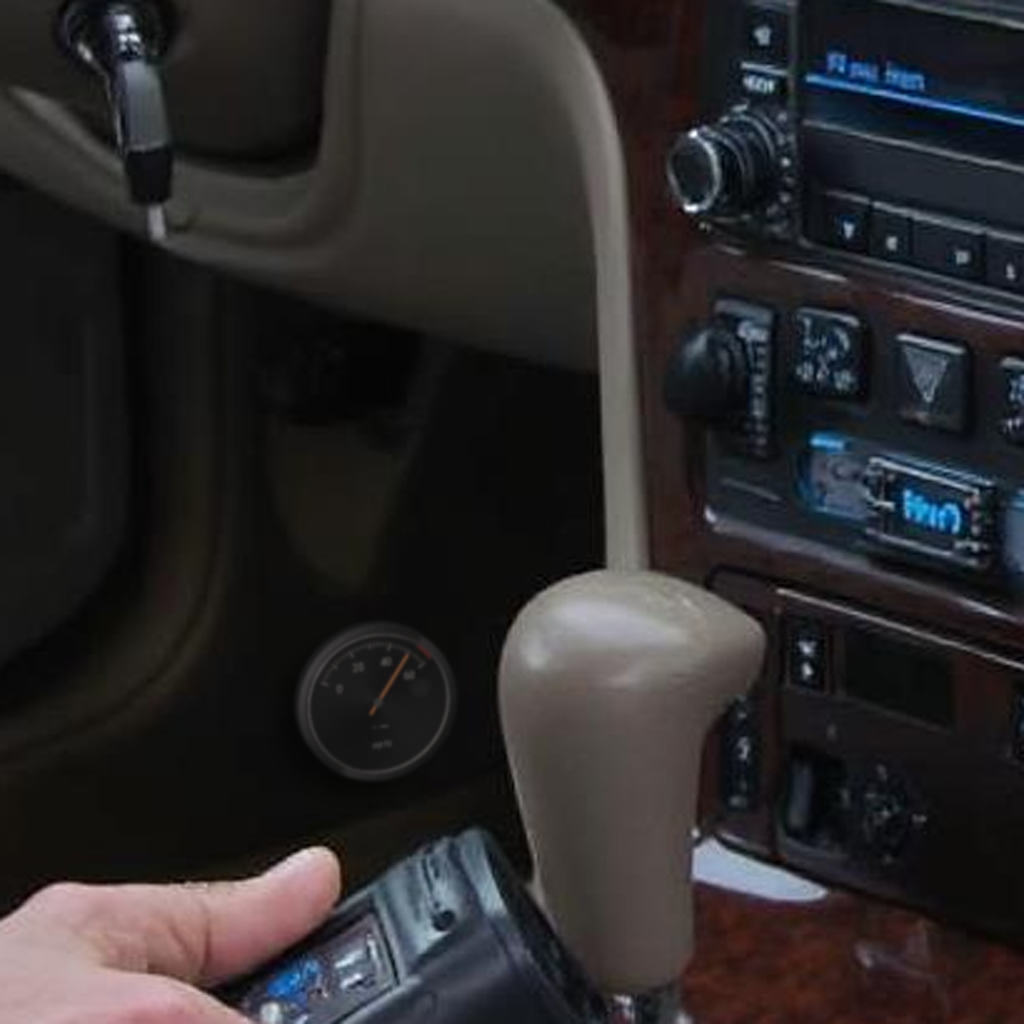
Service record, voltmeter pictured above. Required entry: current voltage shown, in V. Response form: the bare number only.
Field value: 50
